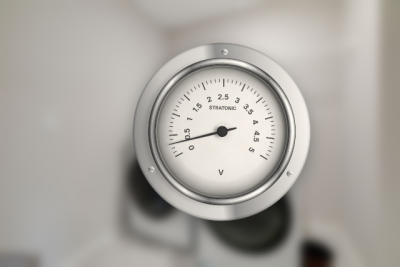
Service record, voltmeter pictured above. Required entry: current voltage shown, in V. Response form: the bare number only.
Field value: 0.3
